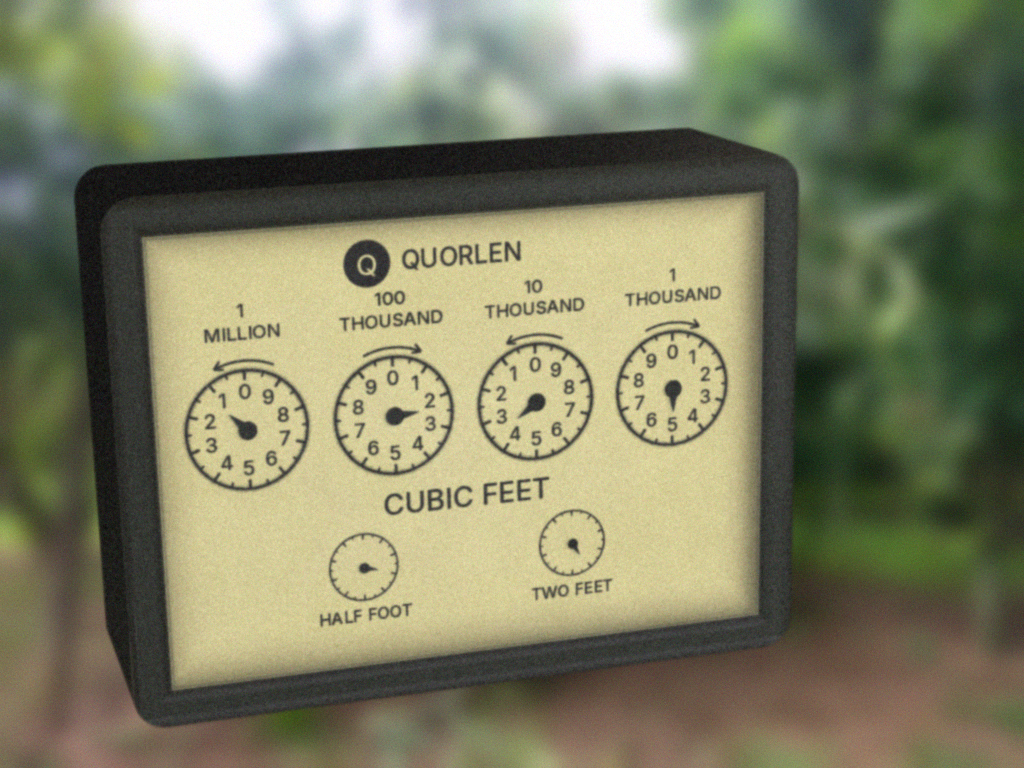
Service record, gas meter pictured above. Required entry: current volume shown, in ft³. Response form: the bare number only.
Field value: 123500
